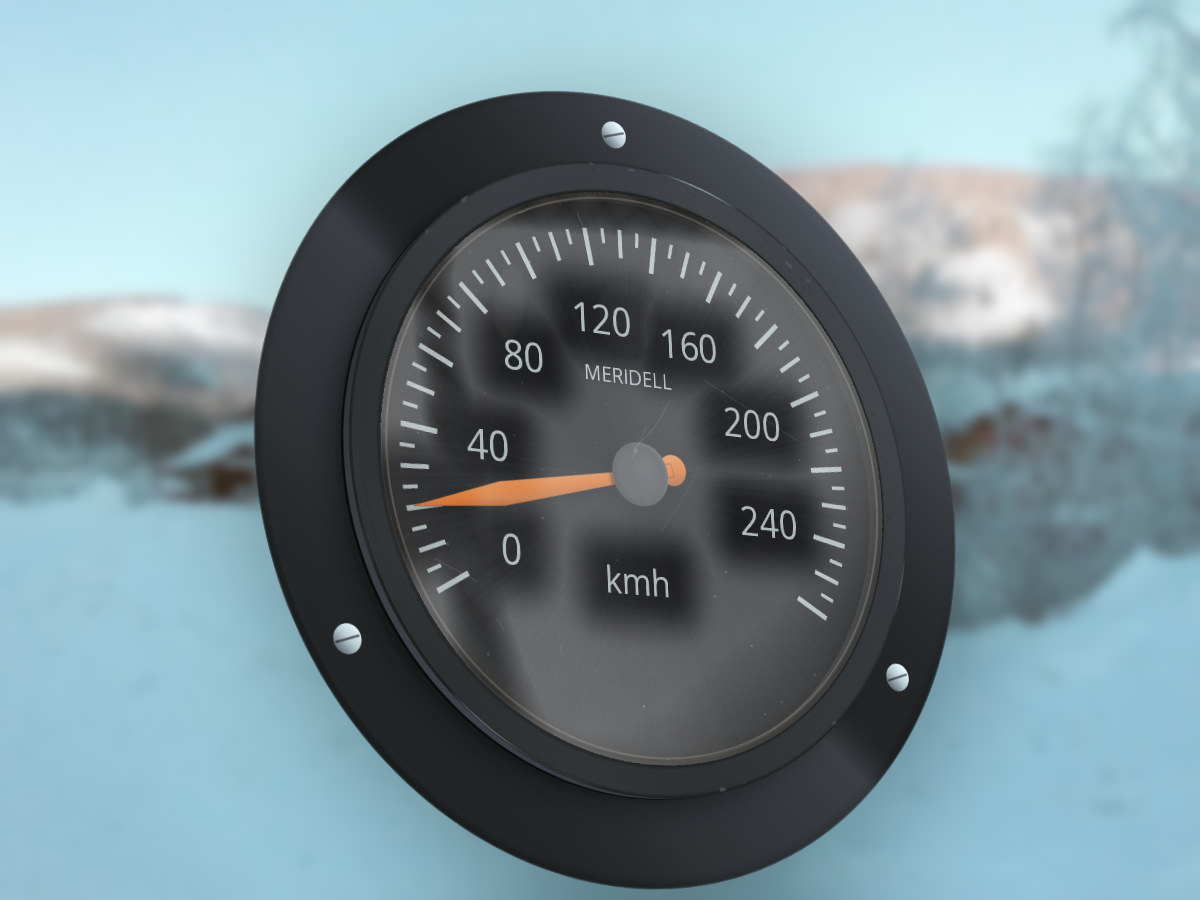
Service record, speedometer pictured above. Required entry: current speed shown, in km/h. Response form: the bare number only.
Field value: 20
